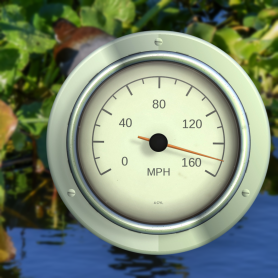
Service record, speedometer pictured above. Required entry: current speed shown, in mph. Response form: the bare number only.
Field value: 150
